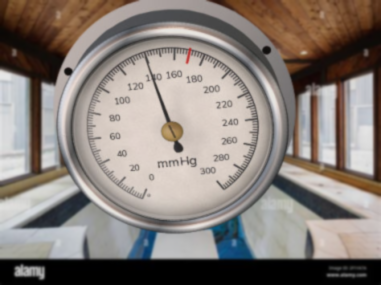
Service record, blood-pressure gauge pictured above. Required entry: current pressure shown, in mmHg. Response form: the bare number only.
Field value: 140
